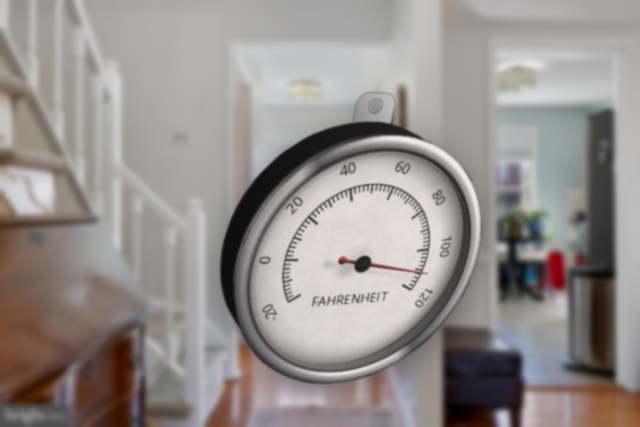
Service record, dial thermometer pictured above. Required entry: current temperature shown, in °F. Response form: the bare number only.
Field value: 110
